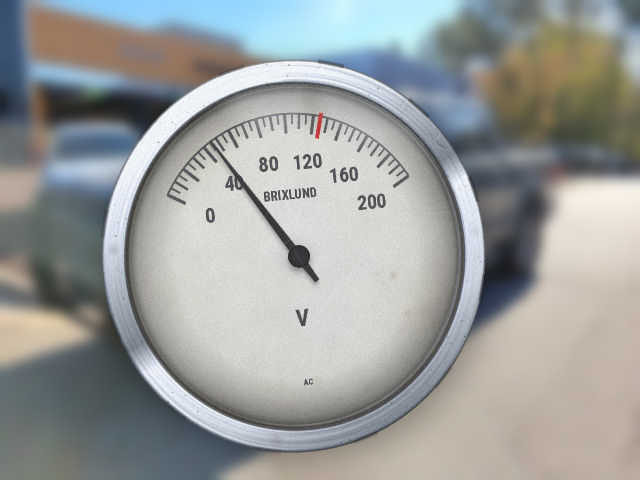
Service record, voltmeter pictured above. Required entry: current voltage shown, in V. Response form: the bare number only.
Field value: 45
